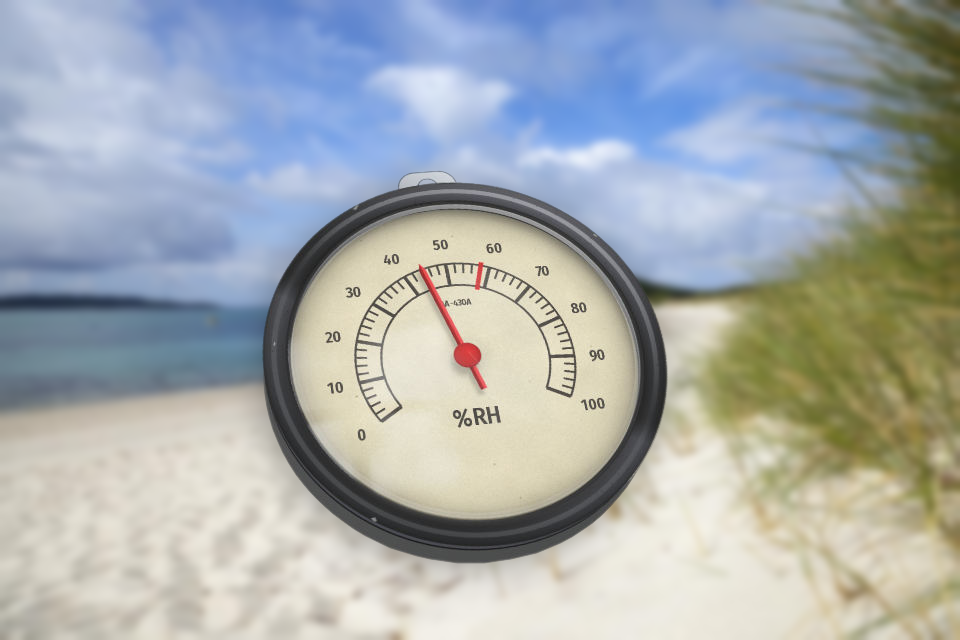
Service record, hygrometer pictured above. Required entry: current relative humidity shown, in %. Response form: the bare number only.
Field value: 44
